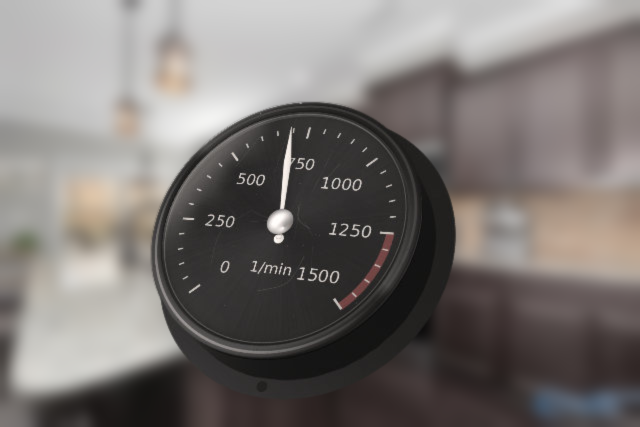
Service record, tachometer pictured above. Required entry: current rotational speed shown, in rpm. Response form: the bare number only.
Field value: 700
